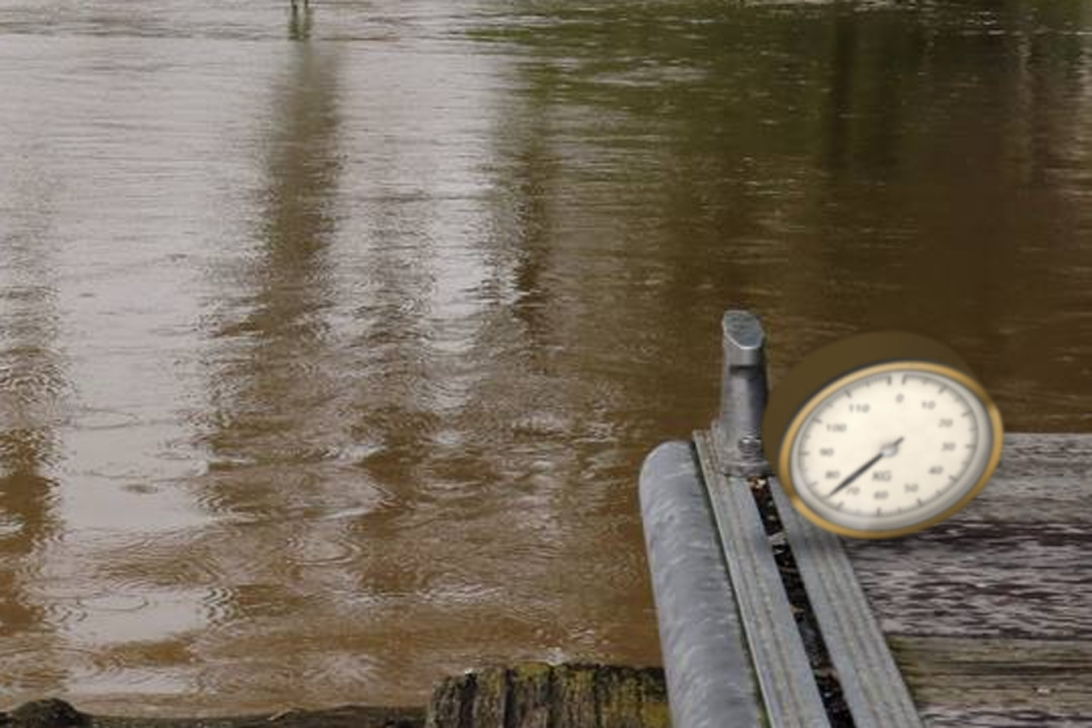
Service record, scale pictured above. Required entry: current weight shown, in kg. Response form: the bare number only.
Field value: 75
